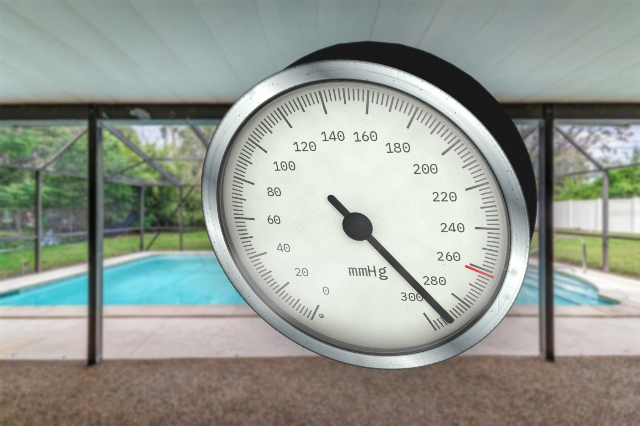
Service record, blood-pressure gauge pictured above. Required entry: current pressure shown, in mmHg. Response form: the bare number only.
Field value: 290
